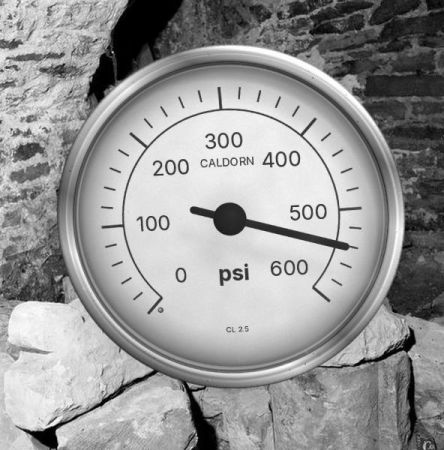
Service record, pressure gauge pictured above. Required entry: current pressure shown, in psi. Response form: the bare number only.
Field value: 540
